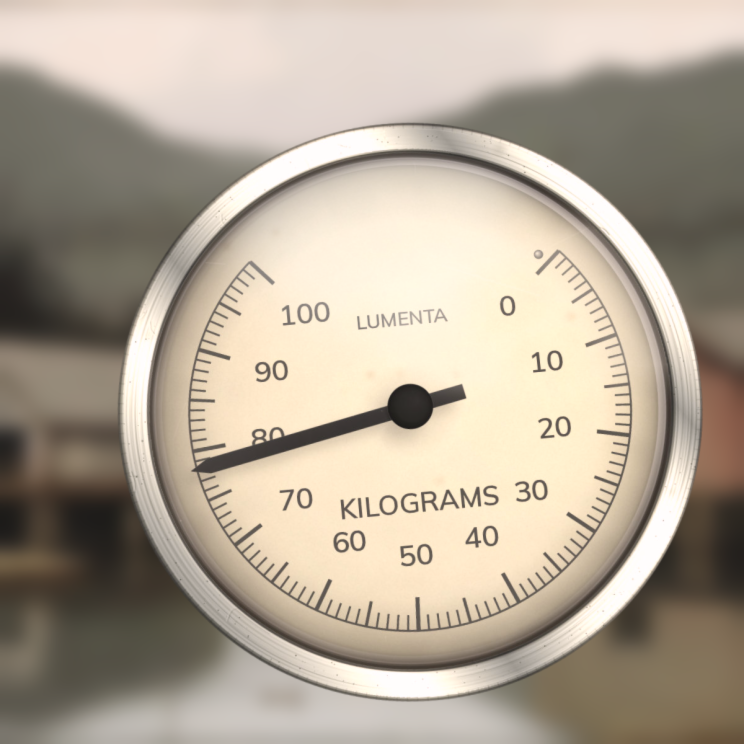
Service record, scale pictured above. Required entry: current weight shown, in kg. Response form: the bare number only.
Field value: 78
